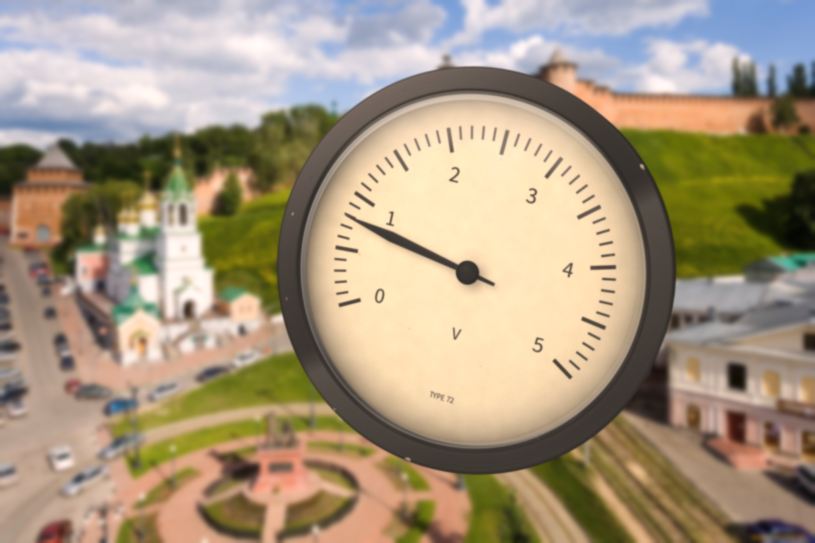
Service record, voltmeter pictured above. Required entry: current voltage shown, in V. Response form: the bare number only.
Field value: 0.8
